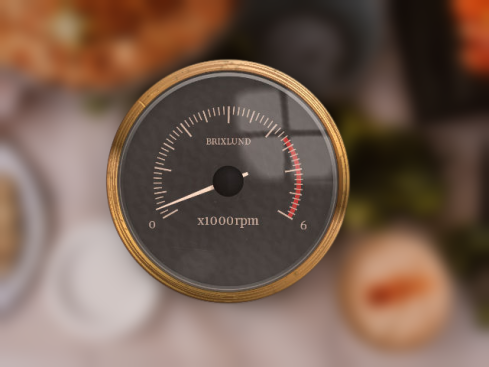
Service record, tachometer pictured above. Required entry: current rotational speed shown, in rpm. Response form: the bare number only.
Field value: 200
